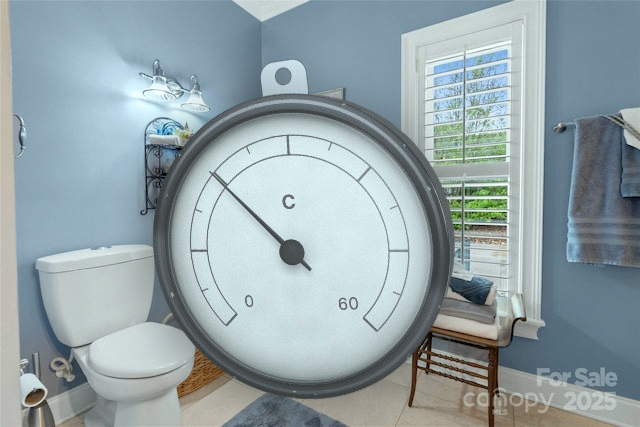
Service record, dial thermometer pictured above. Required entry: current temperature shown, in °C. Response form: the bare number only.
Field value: 20
